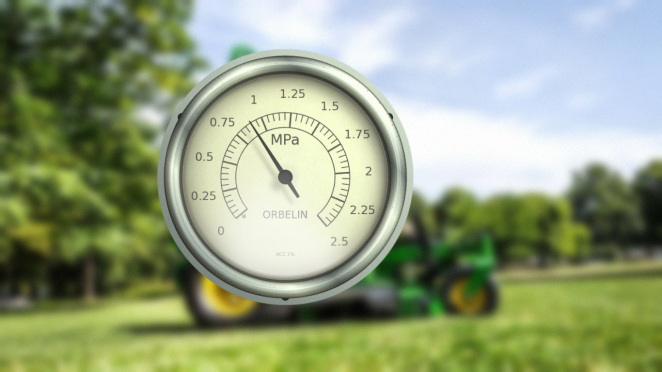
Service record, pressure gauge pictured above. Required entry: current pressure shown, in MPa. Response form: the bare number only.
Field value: 0.9
